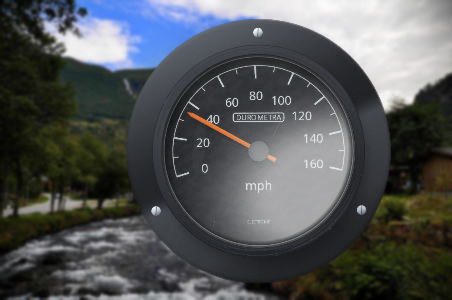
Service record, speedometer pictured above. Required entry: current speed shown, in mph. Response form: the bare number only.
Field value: 35
